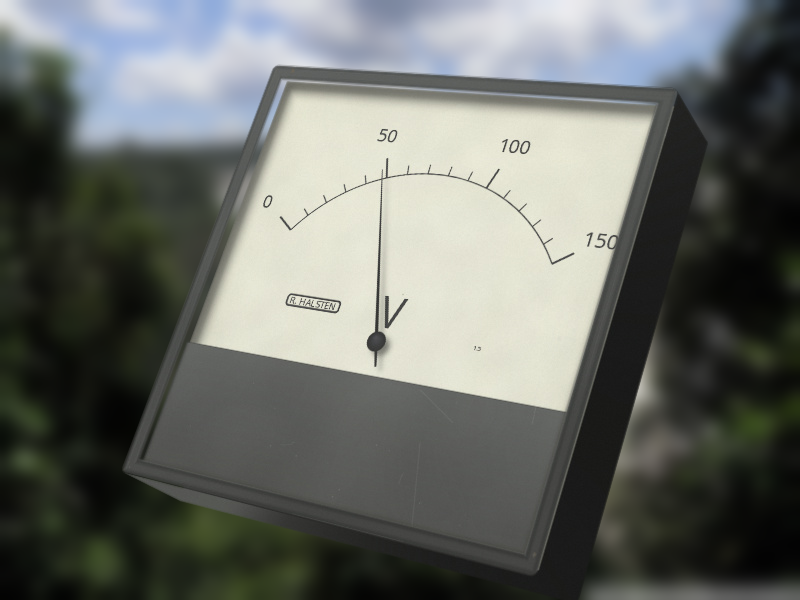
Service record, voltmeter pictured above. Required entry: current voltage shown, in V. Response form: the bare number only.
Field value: 50
